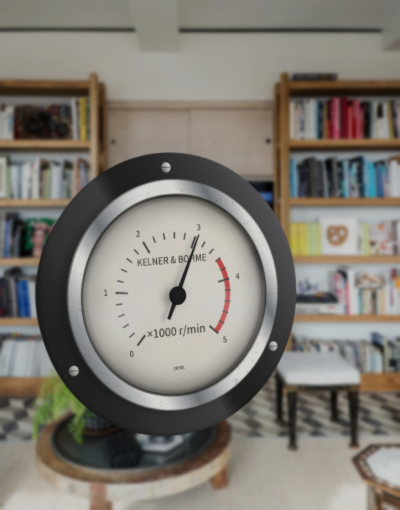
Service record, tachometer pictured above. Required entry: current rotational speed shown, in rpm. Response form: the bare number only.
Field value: 3000
